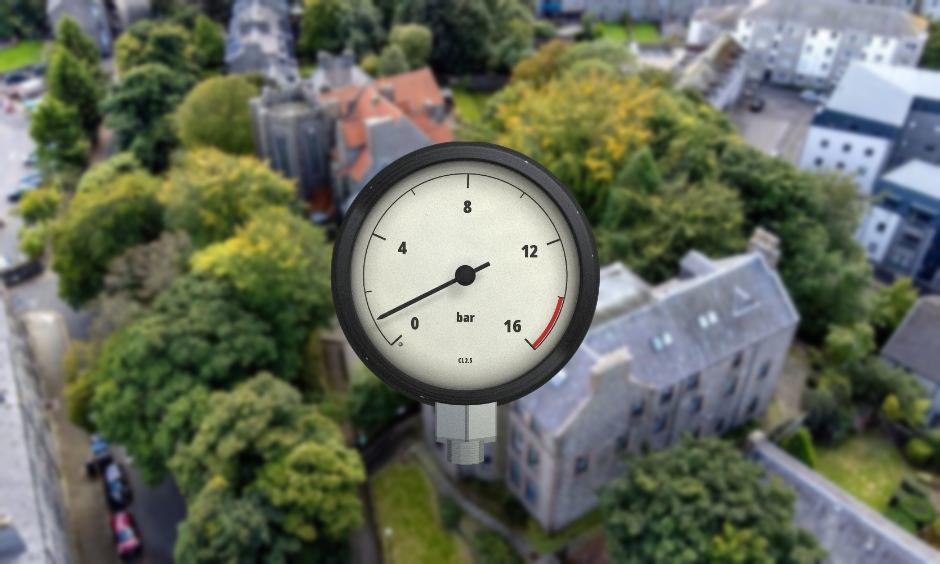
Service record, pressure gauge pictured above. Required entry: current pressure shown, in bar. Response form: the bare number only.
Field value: 1
